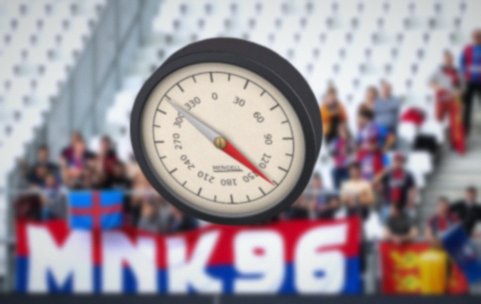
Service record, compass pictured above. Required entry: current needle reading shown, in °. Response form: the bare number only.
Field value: 135
